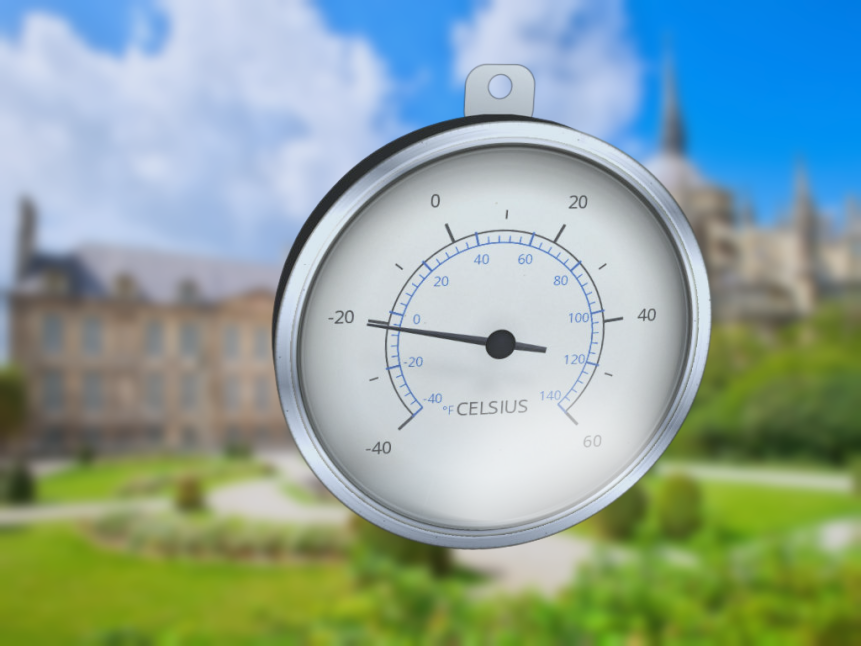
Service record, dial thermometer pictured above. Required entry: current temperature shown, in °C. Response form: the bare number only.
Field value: -20
